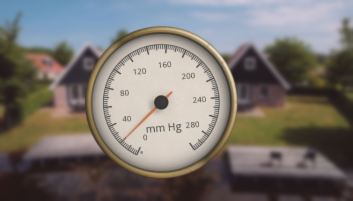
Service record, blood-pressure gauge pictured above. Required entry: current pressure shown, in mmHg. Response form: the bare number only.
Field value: 20
